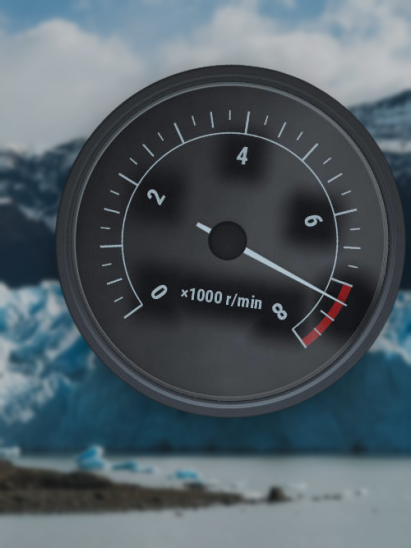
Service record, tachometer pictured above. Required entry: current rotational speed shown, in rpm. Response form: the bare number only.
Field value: 7250
